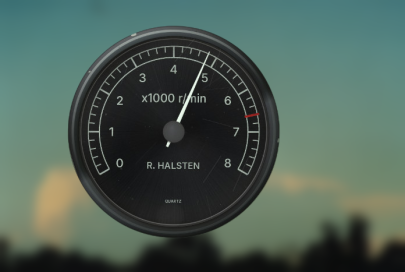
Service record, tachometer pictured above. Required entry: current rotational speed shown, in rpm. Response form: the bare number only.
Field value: 4800
